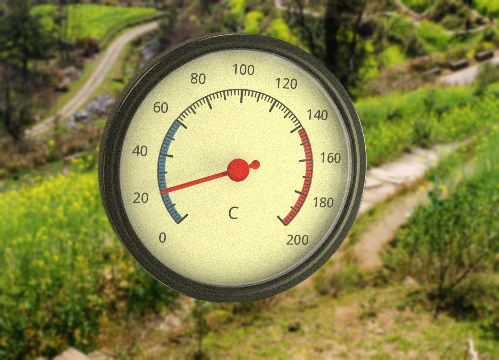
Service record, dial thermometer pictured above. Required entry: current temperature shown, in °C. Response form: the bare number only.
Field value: 20
